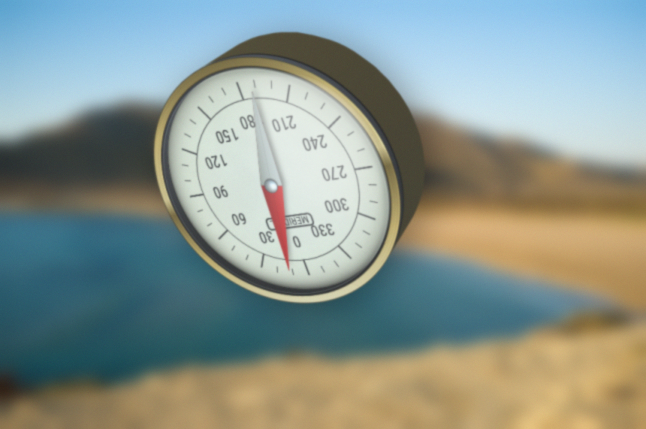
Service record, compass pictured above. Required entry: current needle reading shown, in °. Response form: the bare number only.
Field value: 10
